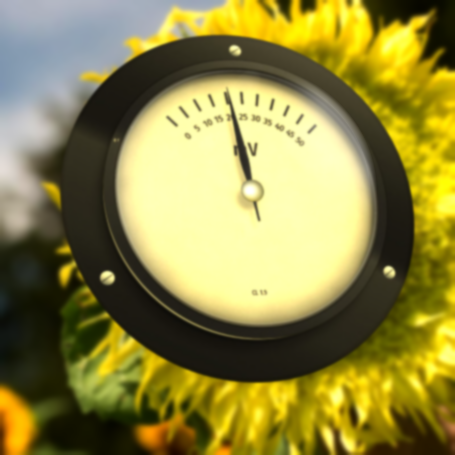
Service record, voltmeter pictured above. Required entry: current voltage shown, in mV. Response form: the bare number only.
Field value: 20
